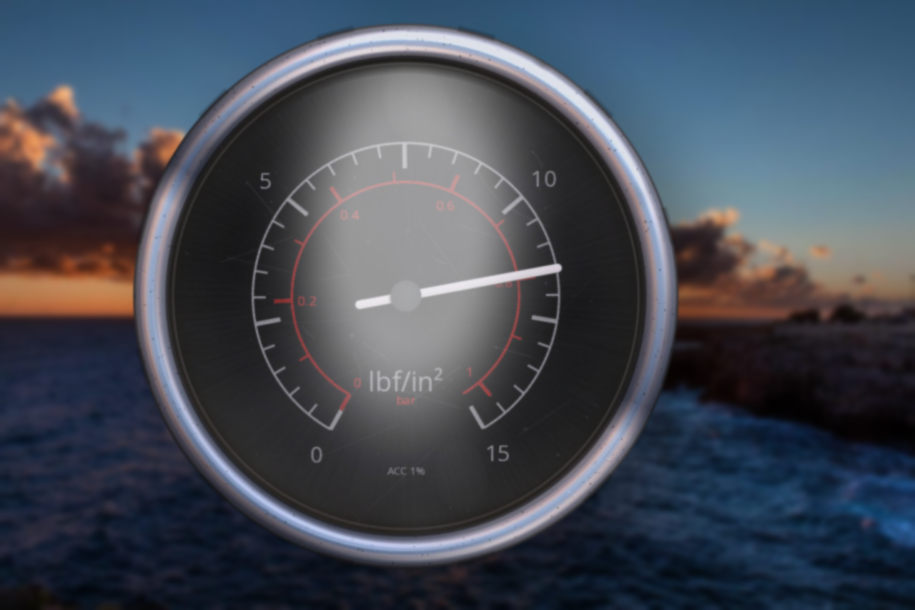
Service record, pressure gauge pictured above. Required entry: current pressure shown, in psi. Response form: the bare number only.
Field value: 11.5
